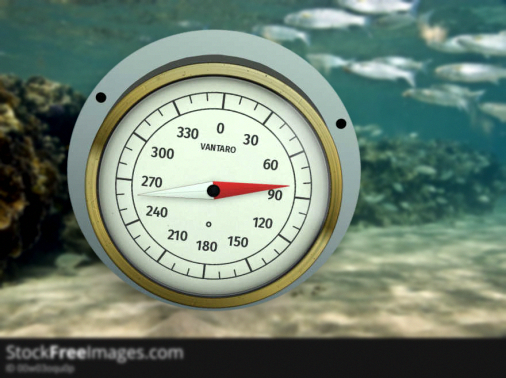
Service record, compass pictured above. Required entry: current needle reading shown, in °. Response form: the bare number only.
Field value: 80
